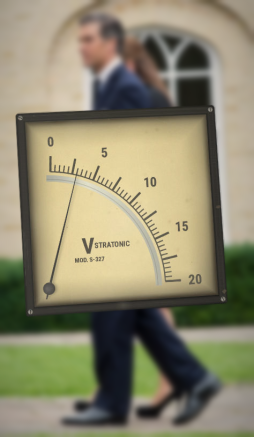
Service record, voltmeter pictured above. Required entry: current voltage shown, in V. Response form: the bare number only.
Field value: 3
